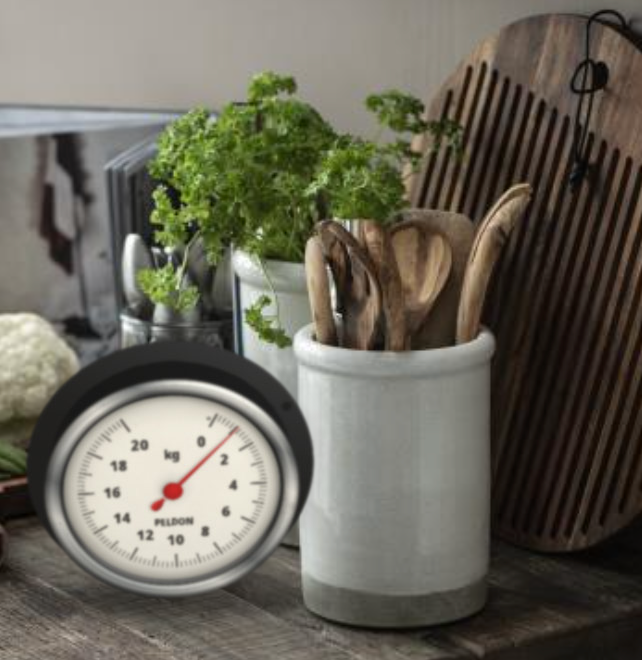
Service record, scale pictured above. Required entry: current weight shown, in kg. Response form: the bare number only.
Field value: 1
